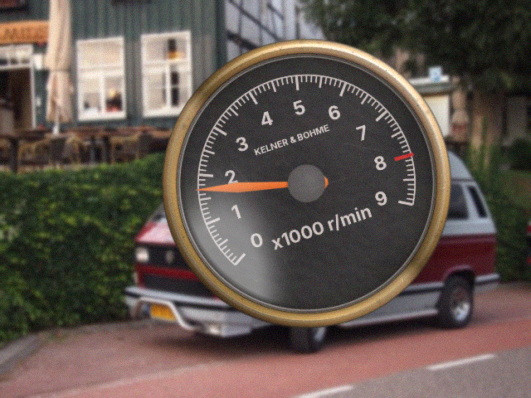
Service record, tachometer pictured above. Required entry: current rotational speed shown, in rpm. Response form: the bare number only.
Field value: 1700
